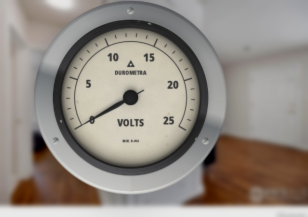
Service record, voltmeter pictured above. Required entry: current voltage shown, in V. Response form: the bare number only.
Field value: 0
